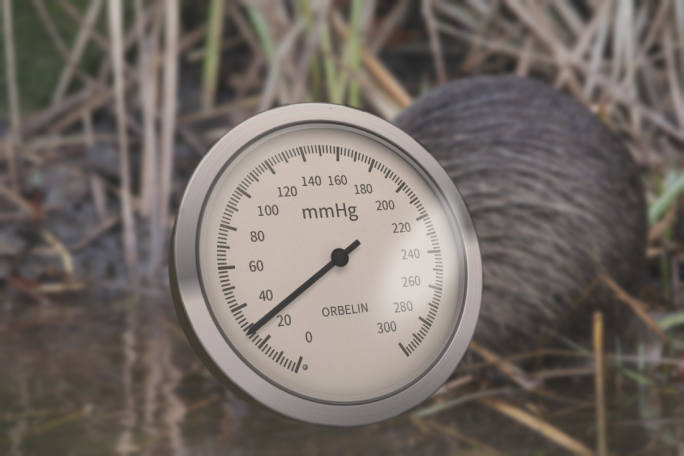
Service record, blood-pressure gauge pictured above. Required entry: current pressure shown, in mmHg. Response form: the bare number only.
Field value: 28
